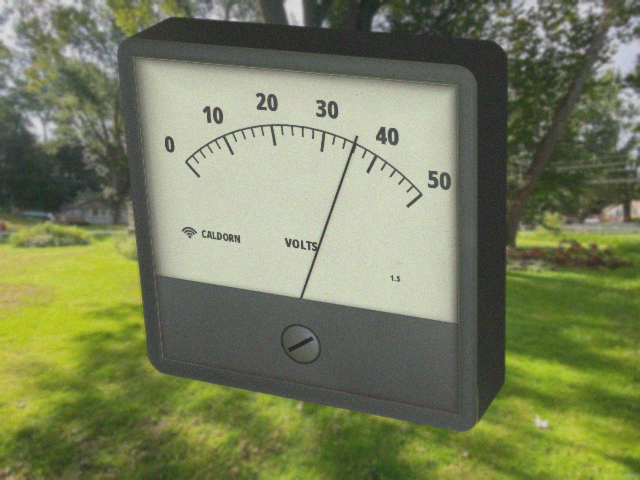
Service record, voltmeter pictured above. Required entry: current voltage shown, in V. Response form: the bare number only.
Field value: 36
